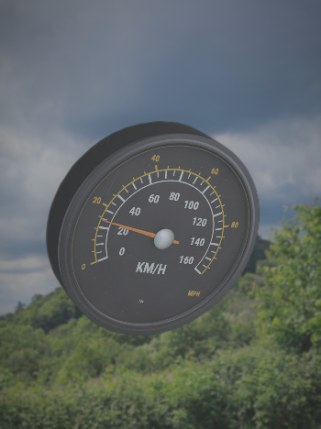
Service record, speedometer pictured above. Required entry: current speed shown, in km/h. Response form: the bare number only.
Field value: 25
